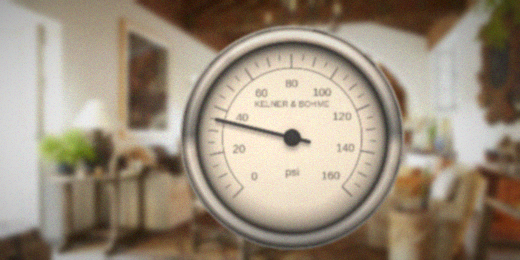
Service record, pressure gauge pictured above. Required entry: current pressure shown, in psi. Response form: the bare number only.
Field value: 35
